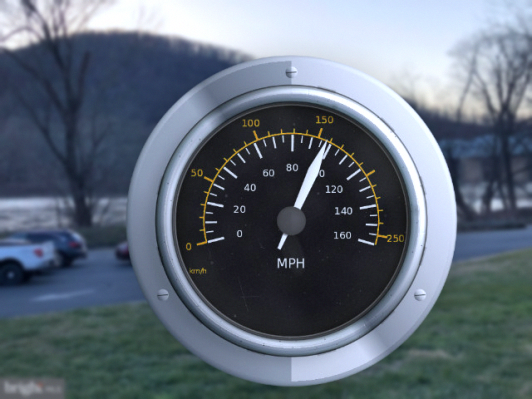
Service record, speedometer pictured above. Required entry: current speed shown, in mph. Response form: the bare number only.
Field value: 97.5
